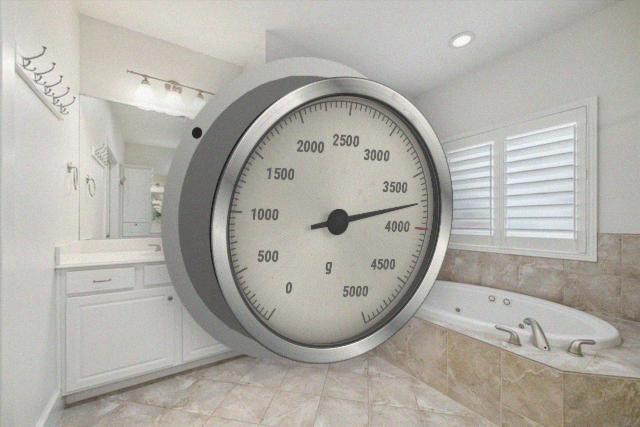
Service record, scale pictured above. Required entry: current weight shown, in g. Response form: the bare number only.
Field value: 3750
